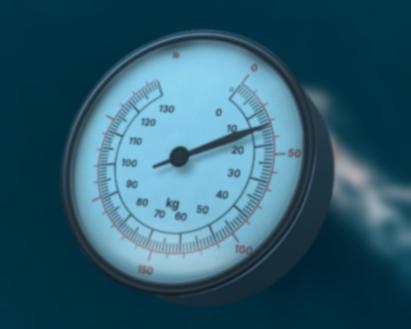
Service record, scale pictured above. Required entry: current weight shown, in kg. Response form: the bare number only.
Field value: 15
